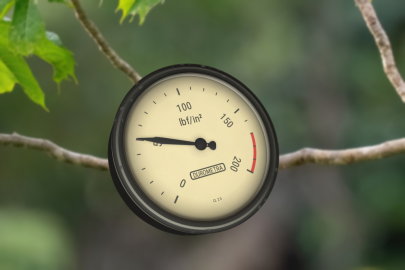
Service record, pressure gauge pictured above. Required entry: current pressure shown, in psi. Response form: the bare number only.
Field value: 50
